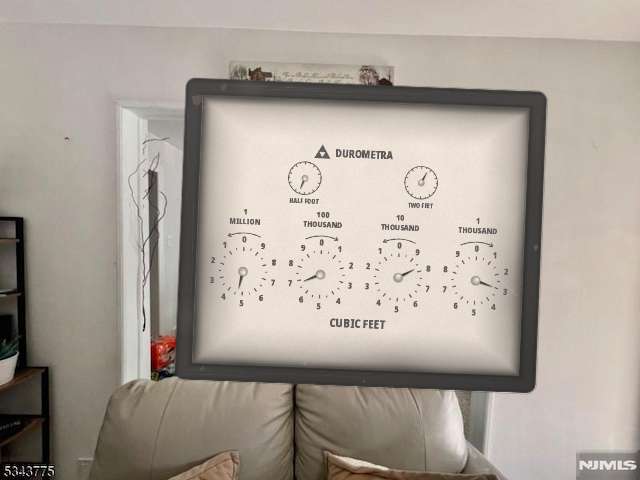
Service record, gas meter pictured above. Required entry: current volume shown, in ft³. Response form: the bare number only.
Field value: 468300
